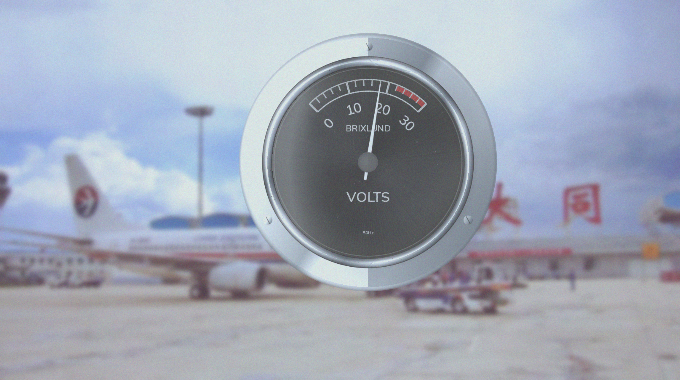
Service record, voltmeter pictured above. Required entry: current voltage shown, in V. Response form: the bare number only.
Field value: 18
